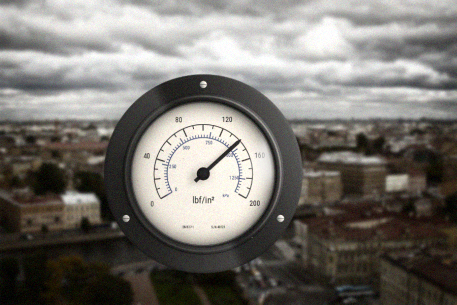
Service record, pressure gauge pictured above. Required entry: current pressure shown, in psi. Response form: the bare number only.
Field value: 140
